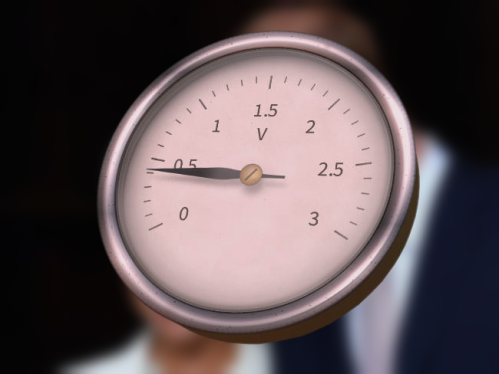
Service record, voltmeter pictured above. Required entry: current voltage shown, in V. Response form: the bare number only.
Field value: 0.4
